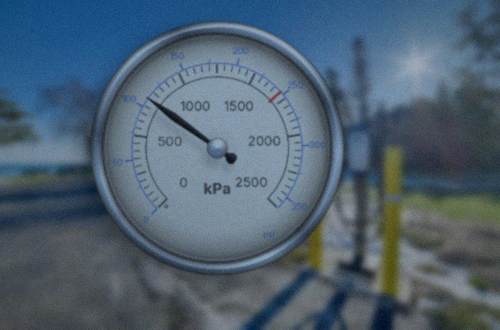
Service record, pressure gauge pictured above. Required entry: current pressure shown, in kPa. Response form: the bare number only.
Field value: 750
